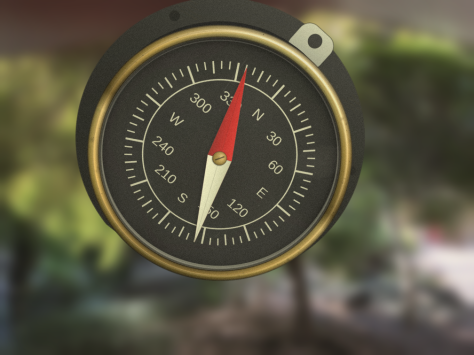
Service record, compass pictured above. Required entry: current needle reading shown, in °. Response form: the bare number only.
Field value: 335
